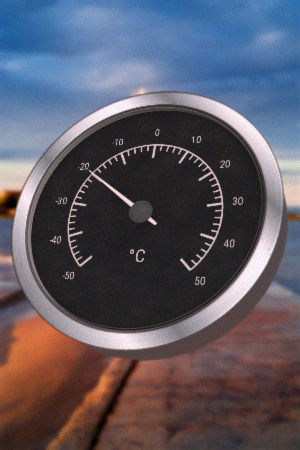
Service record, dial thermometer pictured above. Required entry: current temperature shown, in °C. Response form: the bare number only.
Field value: -20
